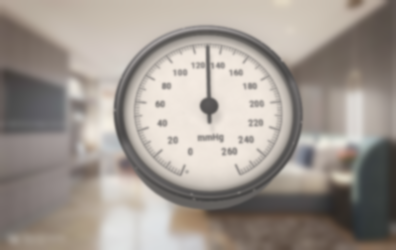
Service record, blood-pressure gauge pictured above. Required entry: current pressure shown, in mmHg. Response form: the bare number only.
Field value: 130
